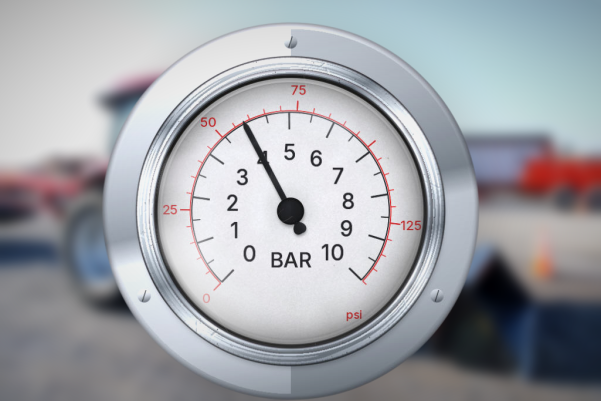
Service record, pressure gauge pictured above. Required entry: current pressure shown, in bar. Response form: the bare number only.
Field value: 4
